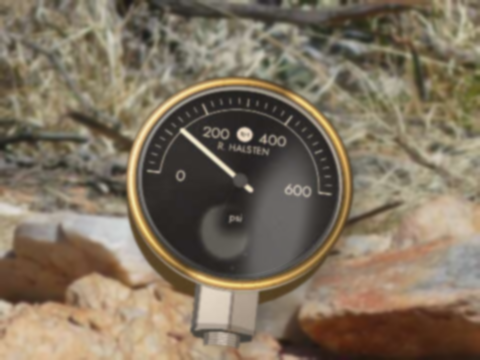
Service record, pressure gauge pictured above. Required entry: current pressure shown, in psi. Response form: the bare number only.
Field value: 120
